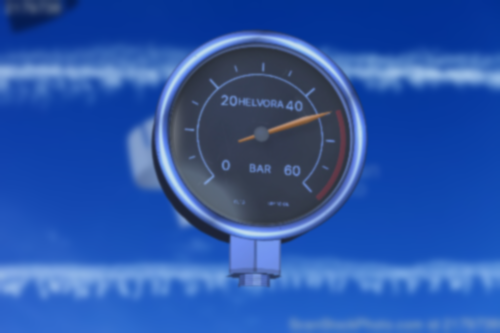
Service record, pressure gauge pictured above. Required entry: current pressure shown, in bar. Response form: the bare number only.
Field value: 45
